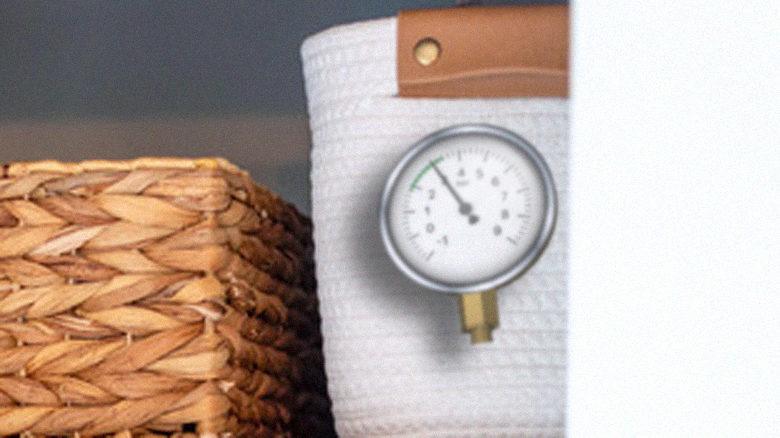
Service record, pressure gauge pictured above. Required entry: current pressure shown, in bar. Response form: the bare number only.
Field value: 3
